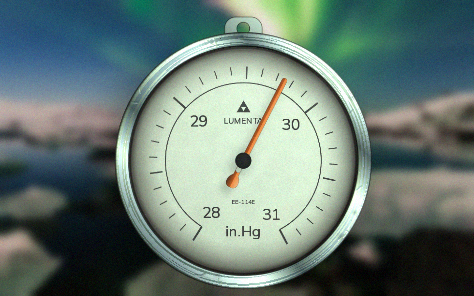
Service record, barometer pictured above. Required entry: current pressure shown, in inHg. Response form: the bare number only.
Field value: 29.75
